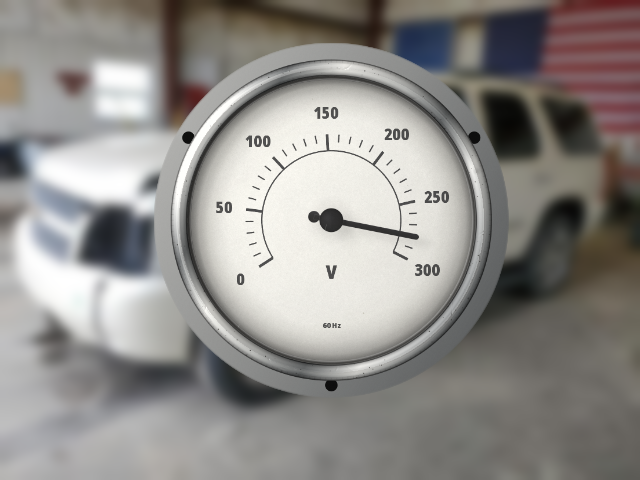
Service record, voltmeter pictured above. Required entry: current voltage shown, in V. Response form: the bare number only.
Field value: 280
